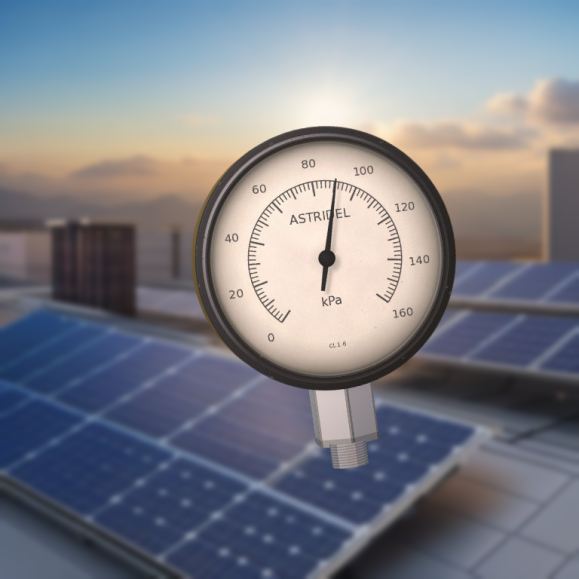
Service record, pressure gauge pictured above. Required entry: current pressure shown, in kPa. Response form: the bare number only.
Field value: 90
